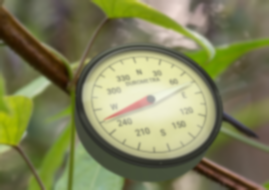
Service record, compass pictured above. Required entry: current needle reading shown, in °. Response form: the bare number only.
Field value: 255
